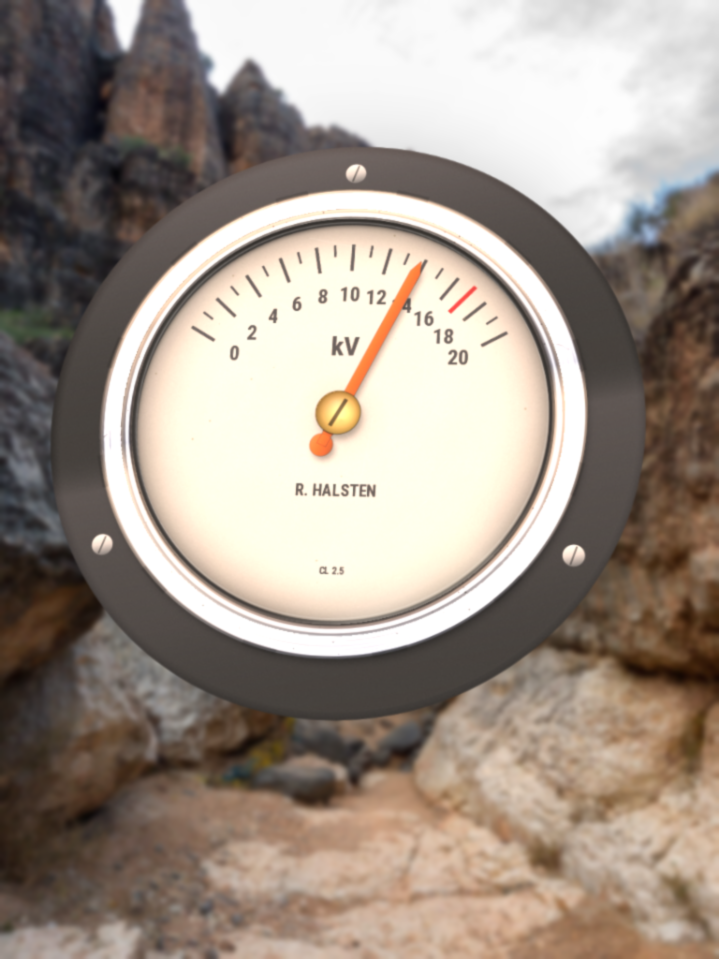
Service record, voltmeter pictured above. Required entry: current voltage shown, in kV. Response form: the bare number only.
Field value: 14
